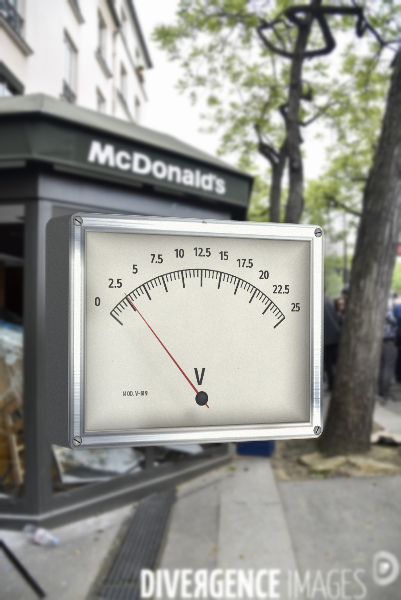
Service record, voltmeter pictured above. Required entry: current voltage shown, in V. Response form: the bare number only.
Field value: 2.5
